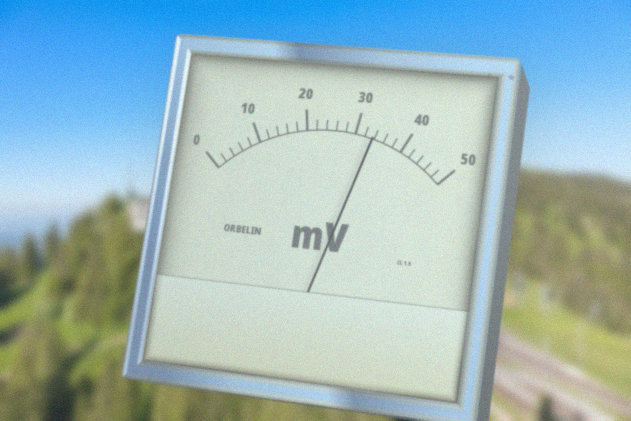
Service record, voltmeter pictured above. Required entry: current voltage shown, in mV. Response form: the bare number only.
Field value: 34
